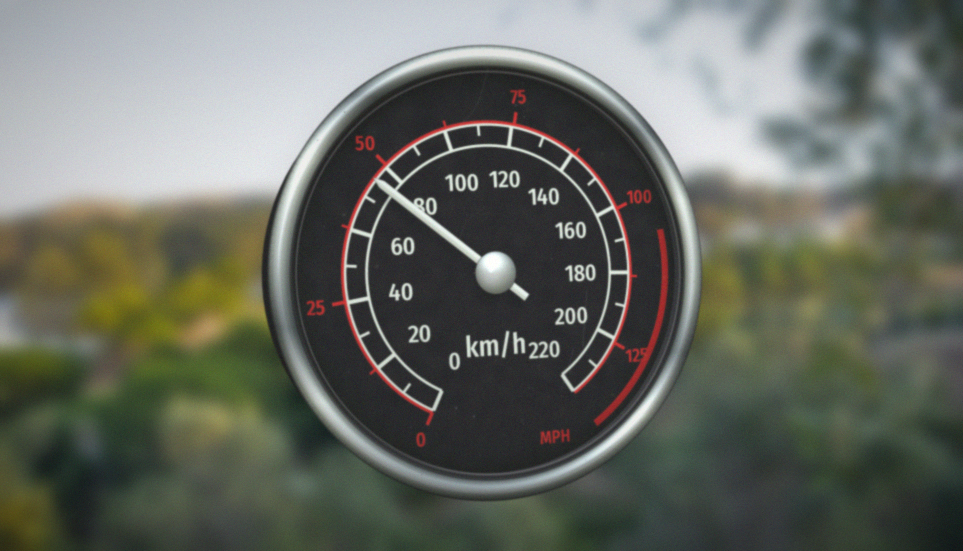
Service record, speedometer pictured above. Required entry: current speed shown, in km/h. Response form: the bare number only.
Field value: 75
